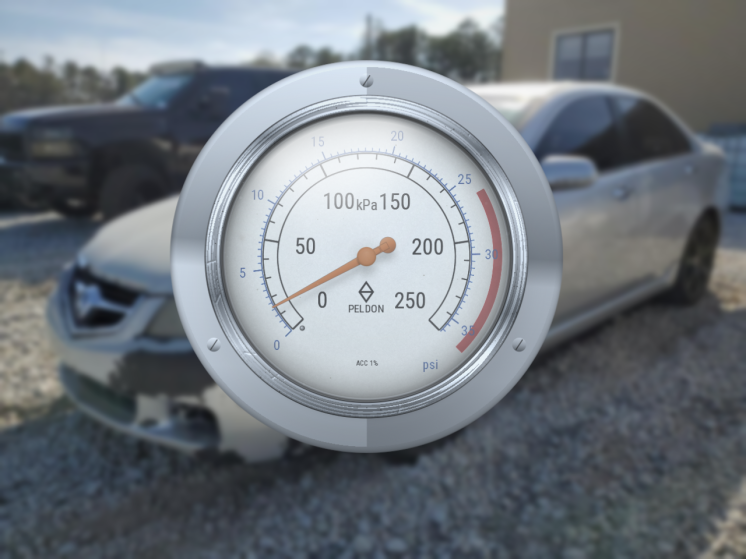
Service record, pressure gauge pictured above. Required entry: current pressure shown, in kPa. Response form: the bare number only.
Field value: 15
